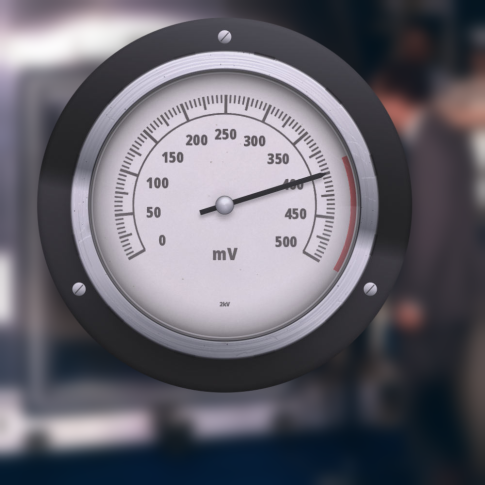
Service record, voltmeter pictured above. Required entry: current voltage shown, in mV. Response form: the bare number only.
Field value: 400
